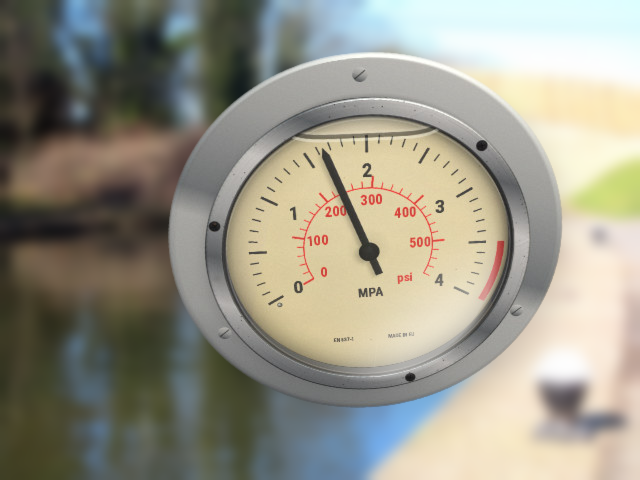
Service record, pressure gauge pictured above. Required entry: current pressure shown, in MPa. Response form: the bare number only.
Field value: 1.65
